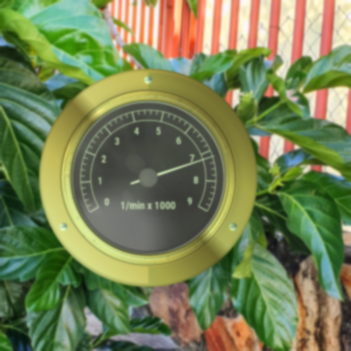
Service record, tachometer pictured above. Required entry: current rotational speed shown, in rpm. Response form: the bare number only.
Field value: 7200
